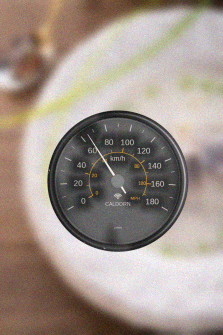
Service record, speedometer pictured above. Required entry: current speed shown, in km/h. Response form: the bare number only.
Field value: 65
